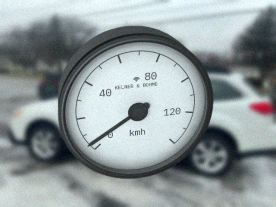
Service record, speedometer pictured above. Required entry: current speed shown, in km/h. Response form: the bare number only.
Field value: 5
